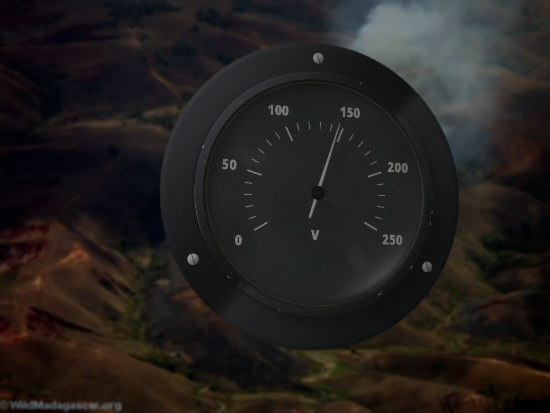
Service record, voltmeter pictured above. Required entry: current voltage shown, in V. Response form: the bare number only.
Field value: 145
